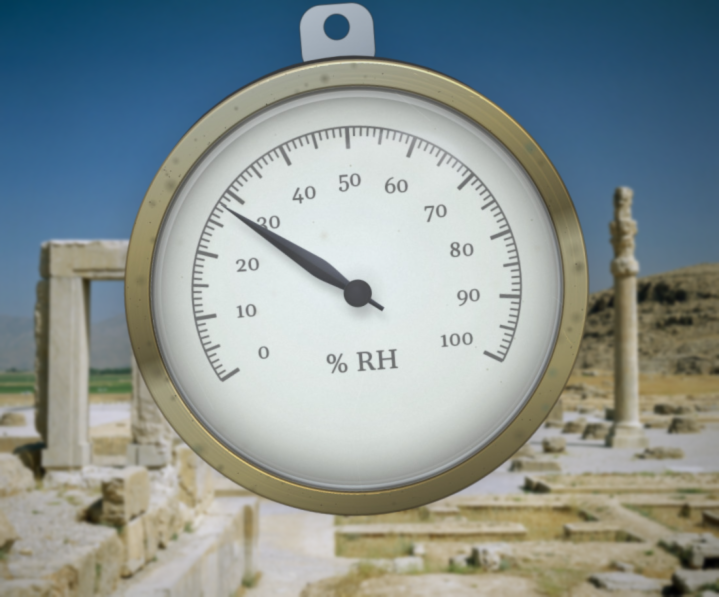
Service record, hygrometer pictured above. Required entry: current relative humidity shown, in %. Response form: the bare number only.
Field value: 28
